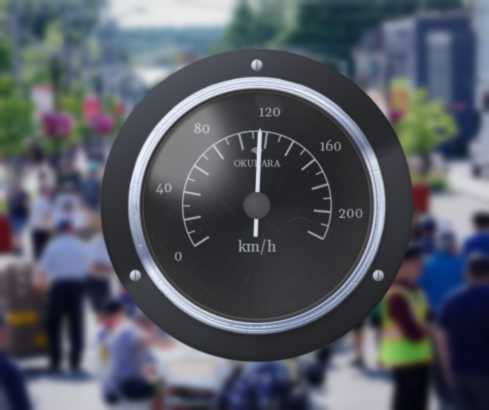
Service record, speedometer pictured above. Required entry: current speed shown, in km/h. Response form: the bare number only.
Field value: 115
